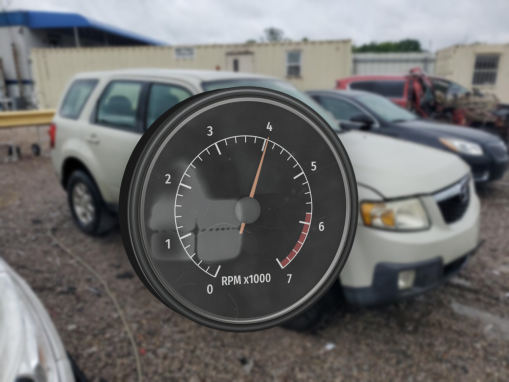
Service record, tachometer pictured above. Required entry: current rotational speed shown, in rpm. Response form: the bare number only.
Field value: 4000
